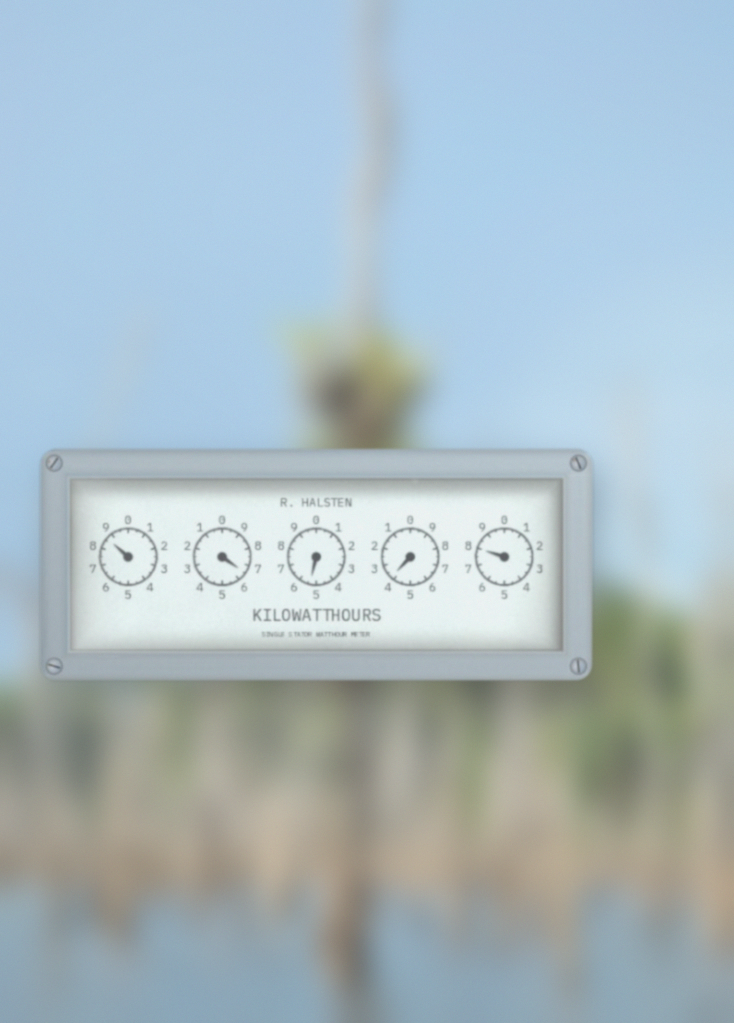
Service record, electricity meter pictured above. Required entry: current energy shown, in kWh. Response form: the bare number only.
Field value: 86538
